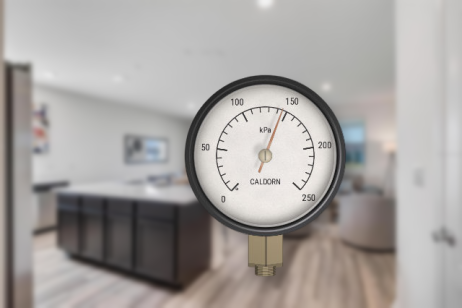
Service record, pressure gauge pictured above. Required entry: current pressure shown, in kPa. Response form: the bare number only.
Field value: 145
